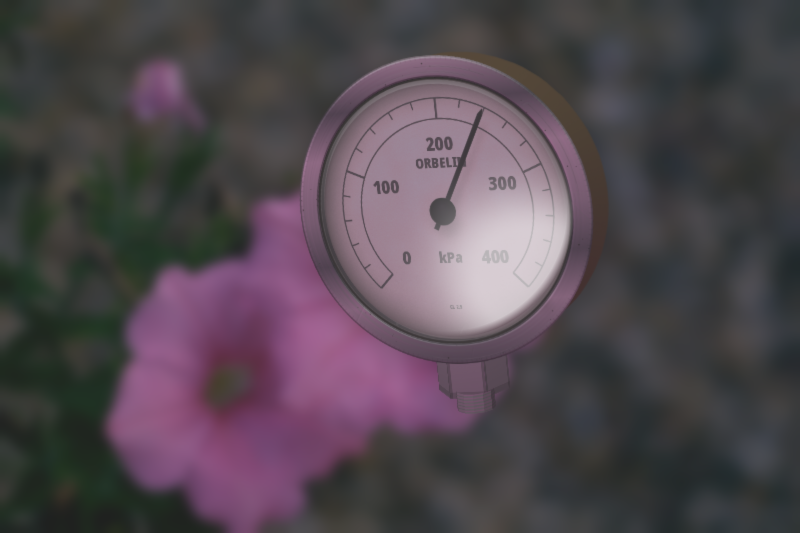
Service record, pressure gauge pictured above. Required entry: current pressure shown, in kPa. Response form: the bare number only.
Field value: 240
